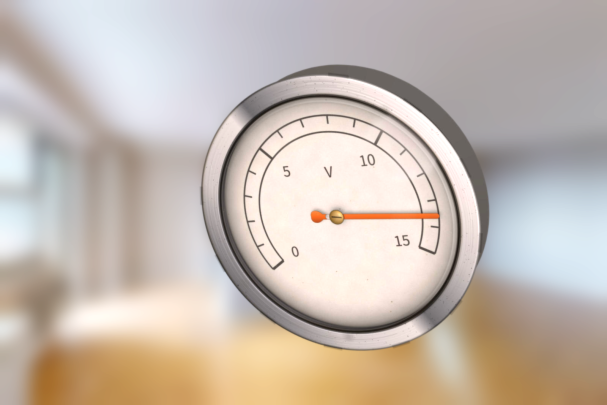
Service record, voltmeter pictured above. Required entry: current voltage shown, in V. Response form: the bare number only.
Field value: 13.5
